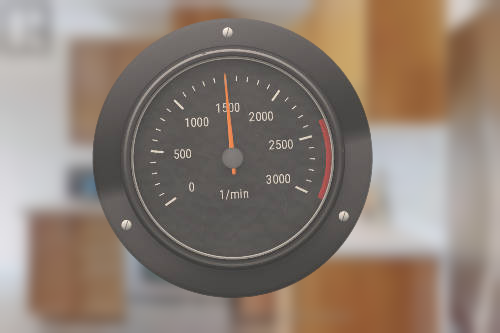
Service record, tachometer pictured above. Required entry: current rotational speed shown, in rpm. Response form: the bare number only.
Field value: 1500
